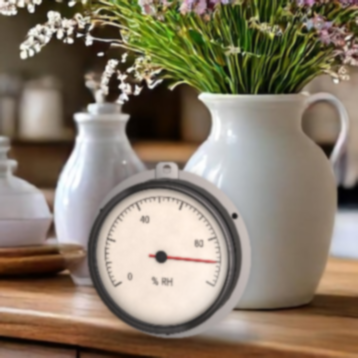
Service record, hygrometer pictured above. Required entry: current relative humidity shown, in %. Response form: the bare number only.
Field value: 90
